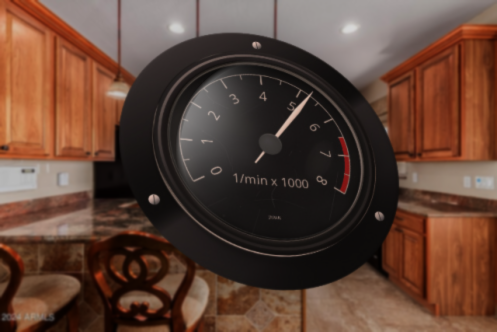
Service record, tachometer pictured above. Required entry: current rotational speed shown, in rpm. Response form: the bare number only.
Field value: 5250
